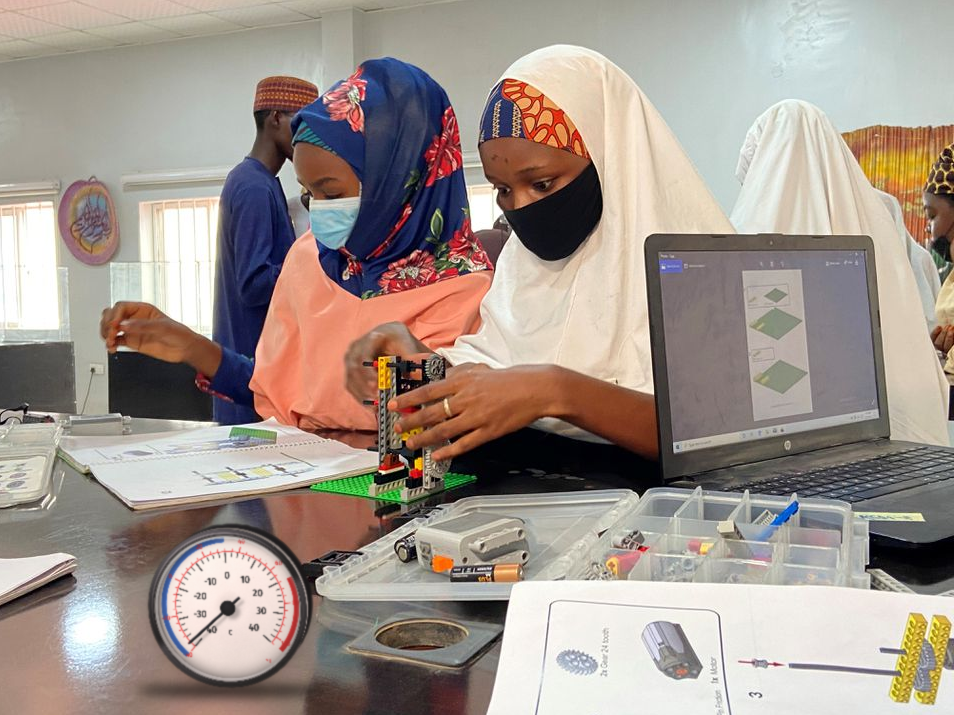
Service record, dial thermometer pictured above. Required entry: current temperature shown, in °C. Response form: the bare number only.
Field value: -38
